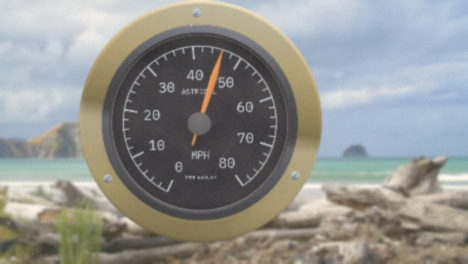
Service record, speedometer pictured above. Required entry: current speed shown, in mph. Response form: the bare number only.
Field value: 46
